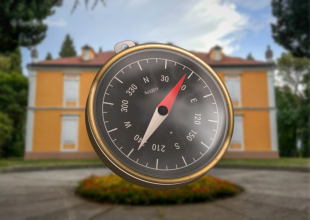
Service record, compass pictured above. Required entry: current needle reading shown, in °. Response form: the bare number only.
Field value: 55
